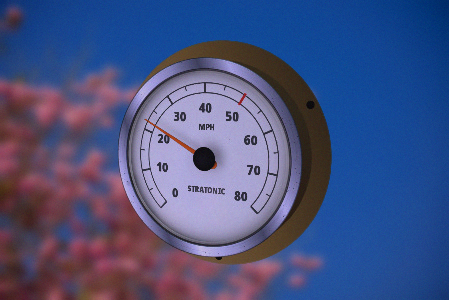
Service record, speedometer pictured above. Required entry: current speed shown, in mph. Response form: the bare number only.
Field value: 22.5
